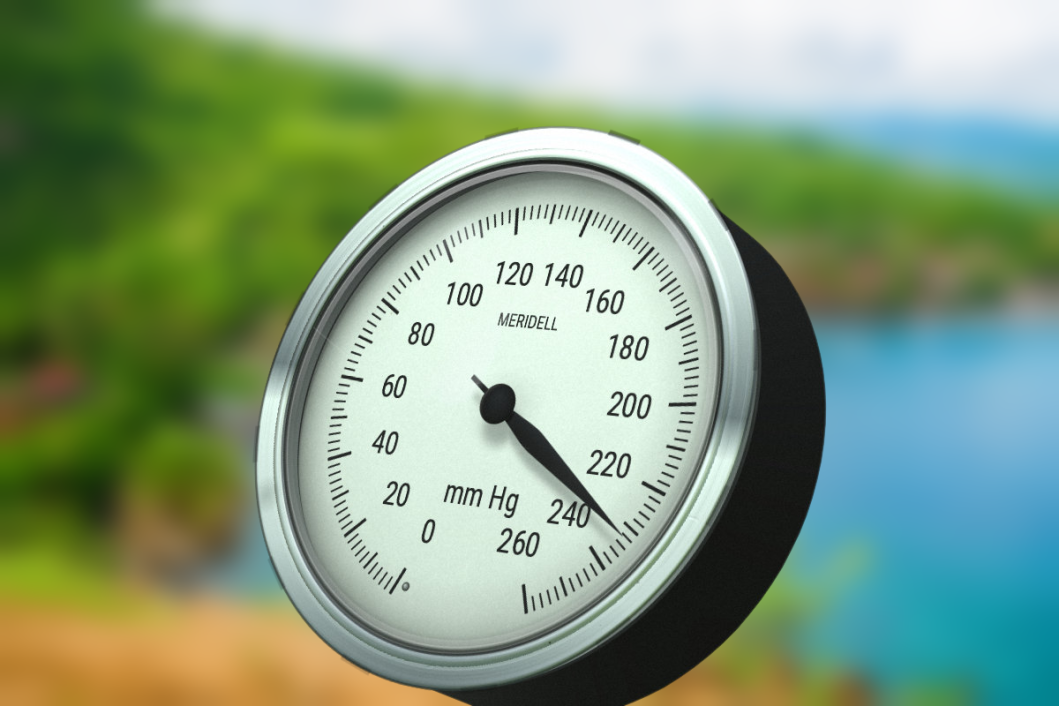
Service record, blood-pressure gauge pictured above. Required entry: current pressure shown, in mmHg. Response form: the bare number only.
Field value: 232
